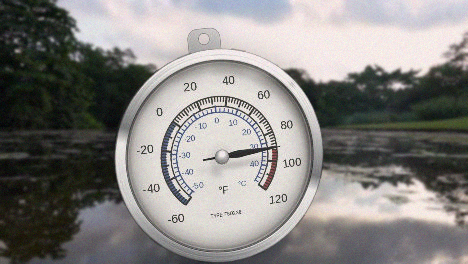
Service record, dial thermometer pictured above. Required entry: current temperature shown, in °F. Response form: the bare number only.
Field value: 90
